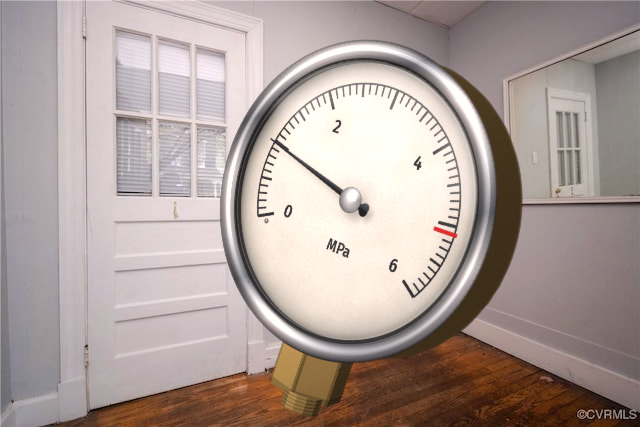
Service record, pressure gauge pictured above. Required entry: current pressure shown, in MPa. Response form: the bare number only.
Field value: 1
